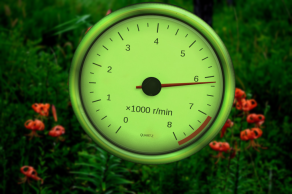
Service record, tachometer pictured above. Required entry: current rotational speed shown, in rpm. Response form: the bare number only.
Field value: 6125
